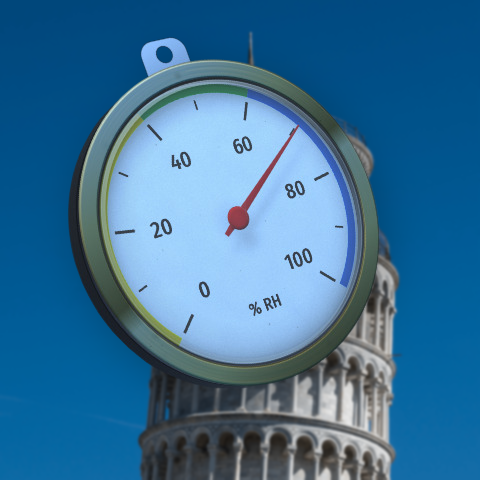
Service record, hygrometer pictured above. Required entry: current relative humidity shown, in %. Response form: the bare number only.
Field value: 70
